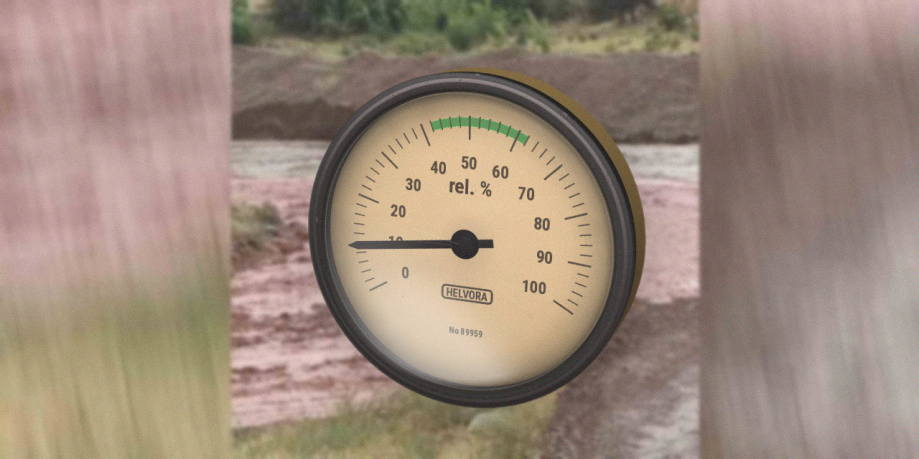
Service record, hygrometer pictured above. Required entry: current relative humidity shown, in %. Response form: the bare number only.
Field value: 10
